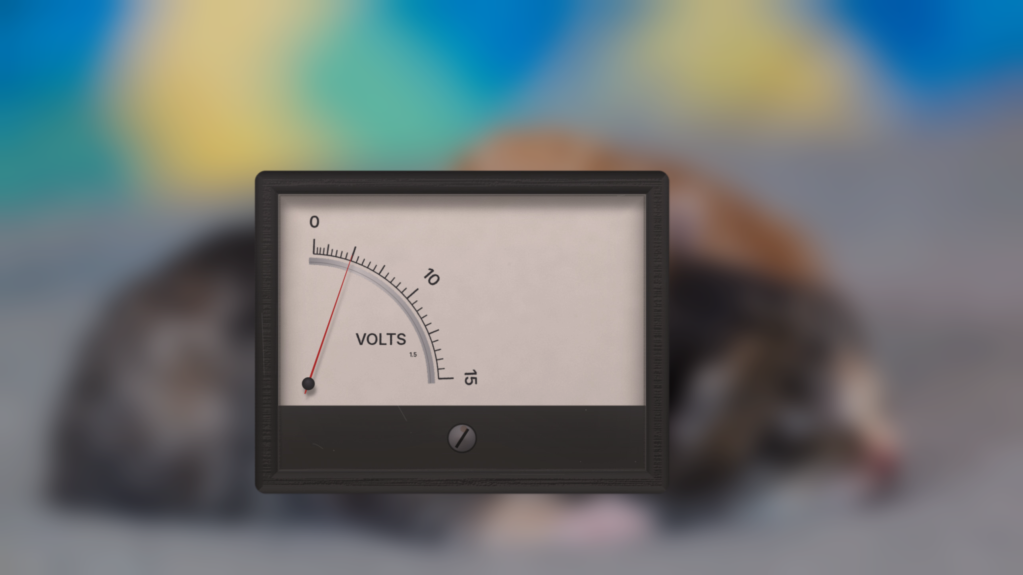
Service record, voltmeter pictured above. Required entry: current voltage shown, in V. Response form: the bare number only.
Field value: 5
